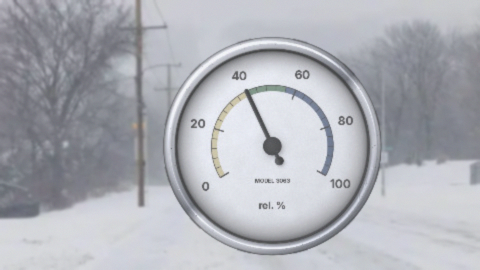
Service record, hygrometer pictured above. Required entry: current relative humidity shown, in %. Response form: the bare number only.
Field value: 40
